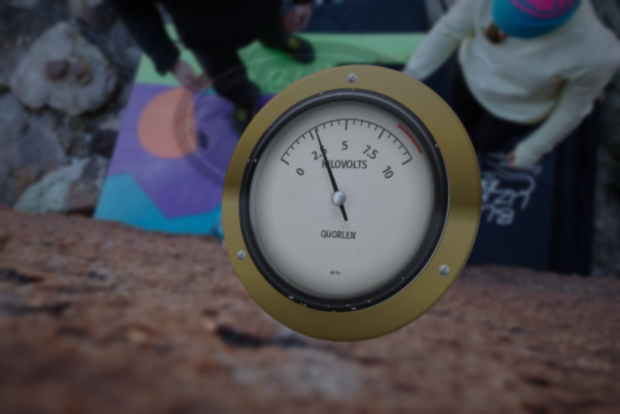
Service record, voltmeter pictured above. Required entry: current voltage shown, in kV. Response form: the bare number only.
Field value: 3
